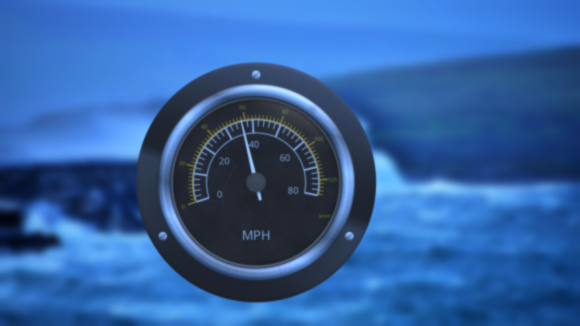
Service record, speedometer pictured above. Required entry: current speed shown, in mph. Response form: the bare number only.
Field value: 36
